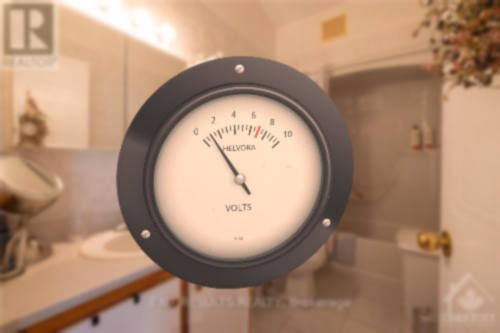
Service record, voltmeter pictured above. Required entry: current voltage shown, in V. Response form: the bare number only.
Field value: 1
